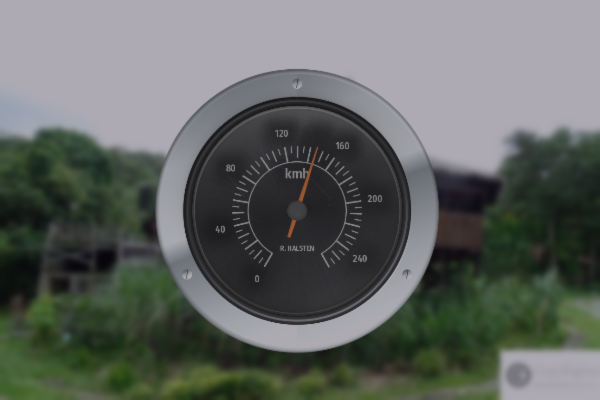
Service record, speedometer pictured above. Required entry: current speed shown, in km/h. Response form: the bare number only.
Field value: 145
